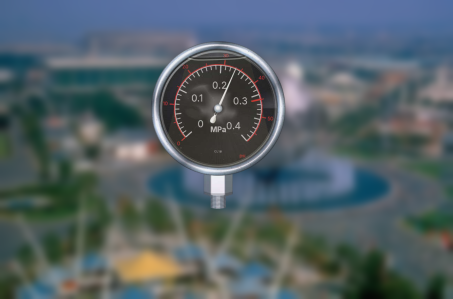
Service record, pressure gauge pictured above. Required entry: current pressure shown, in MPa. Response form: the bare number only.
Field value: 0.23
